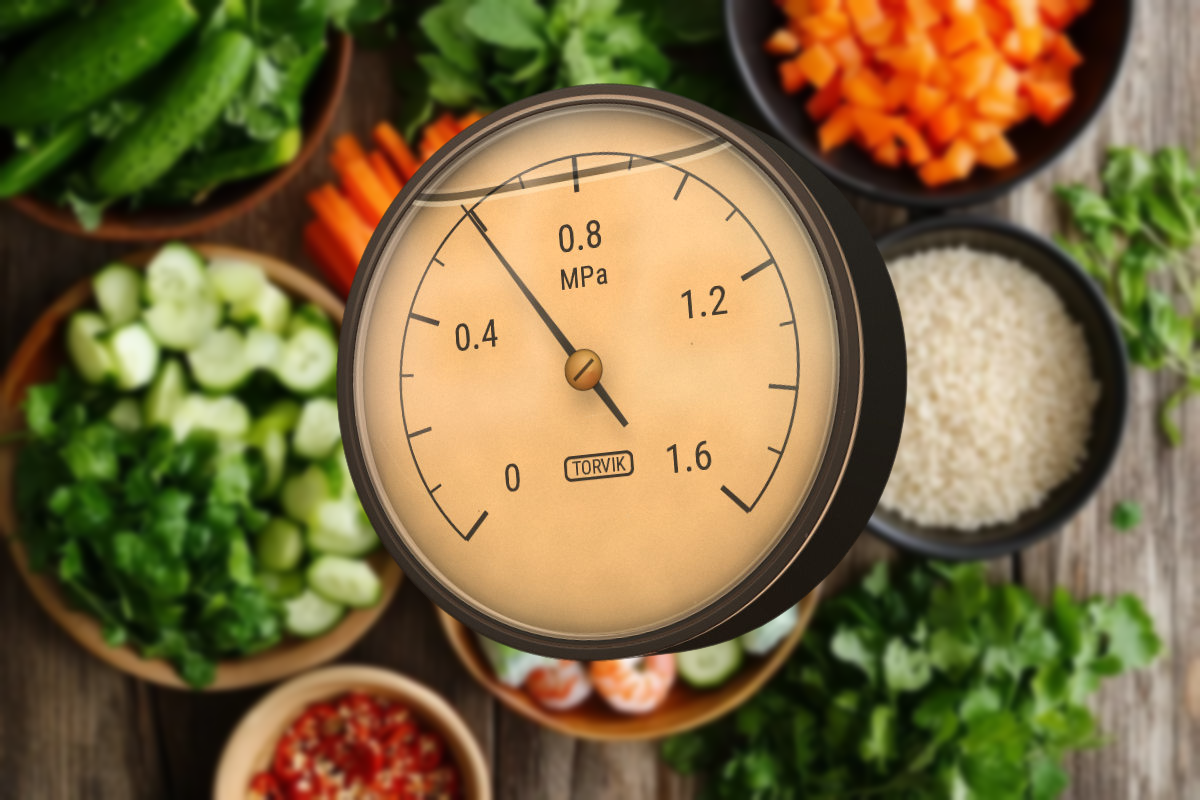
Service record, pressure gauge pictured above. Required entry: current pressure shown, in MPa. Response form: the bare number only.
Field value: 0.6
